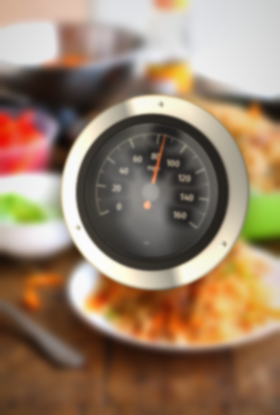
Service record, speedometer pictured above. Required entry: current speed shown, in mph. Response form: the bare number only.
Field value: 85
